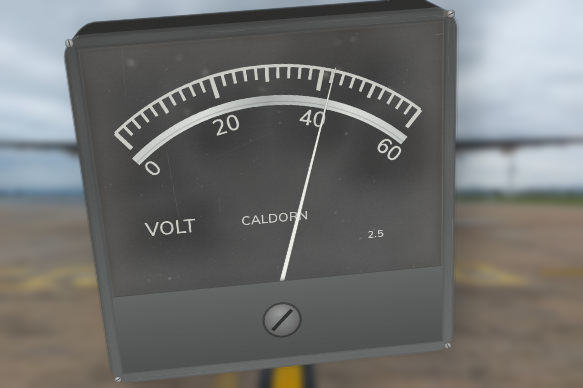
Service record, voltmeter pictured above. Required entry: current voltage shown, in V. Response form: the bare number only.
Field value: 42
